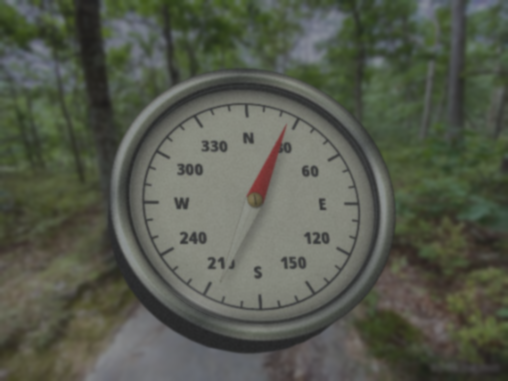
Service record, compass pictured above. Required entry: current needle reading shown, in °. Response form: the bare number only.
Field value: 25
